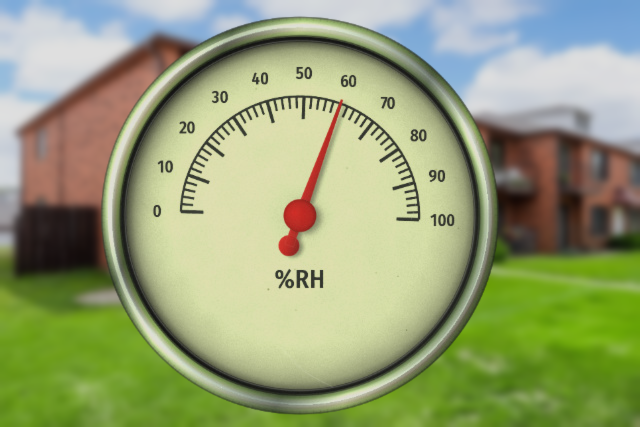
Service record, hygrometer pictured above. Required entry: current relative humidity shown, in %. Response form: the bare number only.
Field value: 60
